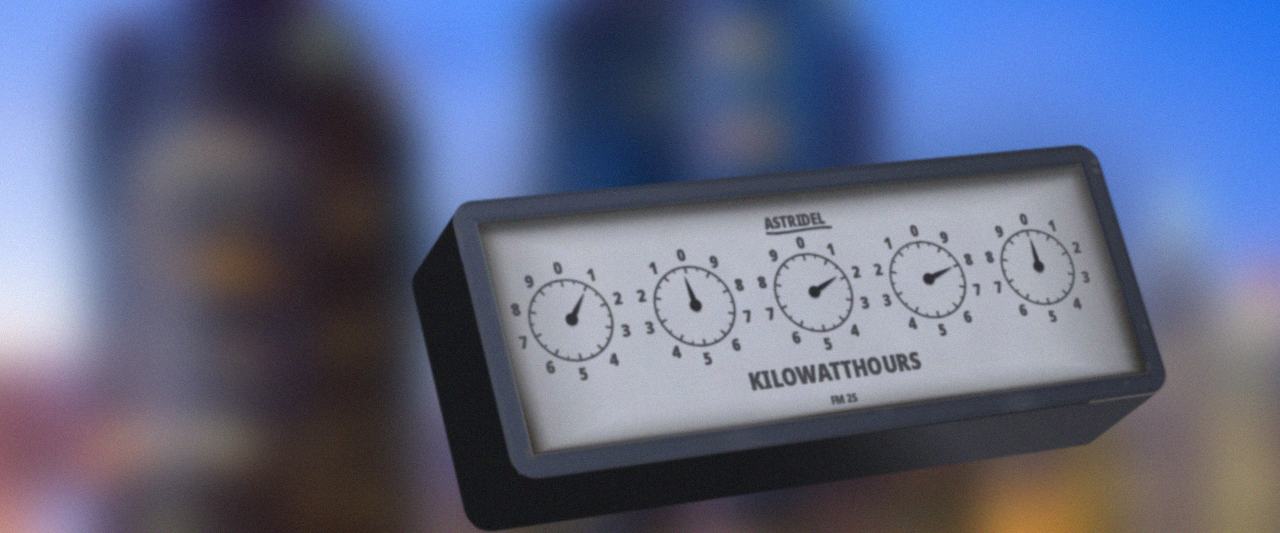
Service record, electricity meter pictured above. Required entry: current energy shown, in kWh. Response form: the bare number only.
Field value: 10180
